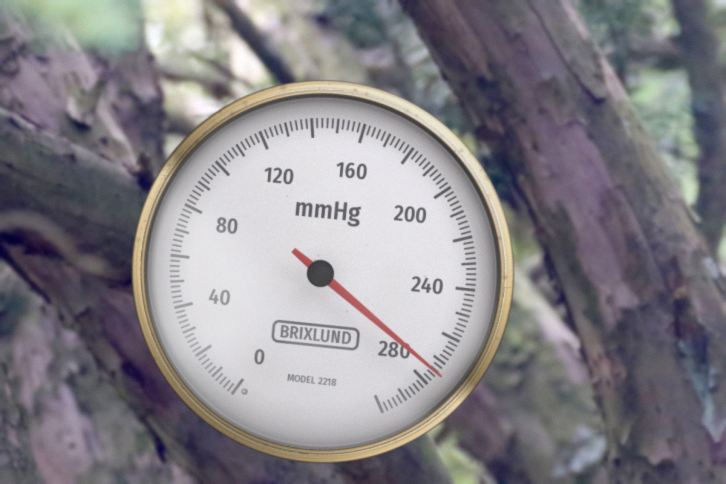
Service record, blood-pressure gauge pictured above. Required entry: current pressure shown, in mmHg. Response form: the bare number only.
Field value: 274
